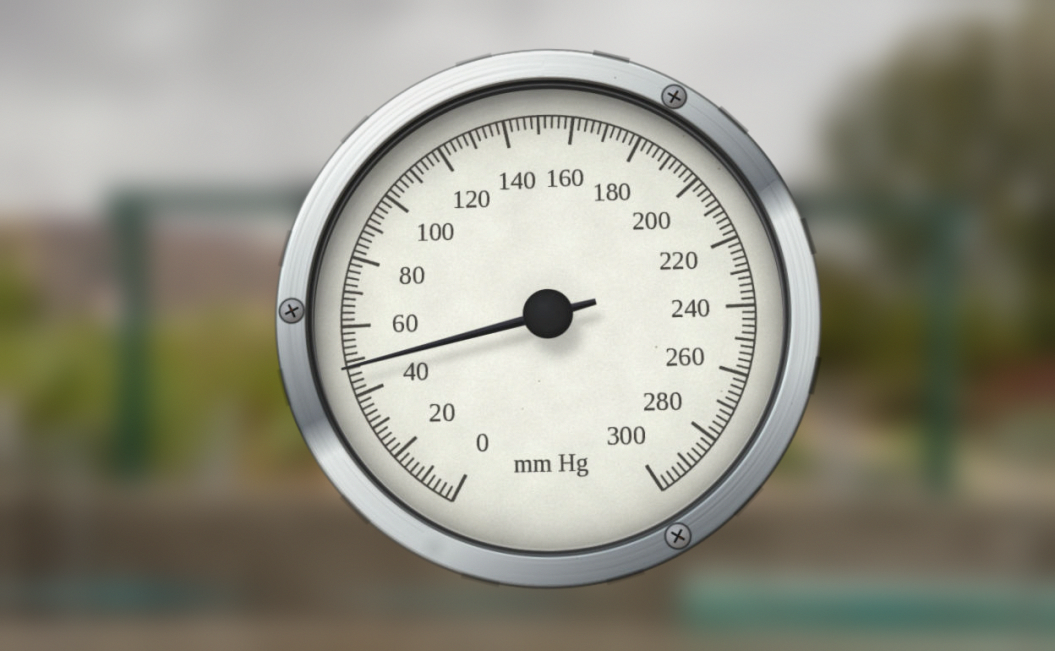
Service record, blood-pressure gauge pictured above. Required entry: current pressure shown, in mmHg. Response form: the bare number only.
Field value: 48
